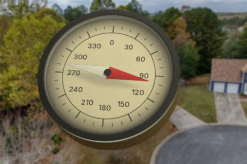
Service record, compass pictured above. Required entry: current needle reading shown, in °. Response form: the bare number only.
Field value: 100
